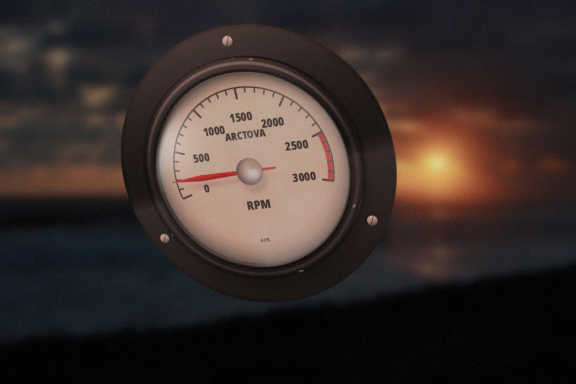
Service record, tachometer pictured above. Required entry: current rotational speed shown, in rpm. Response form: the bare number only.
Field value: 200
